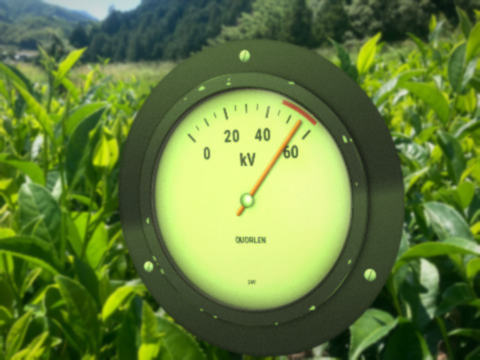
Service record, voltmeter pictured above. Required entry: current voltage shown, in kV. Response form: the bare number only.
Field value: 55
